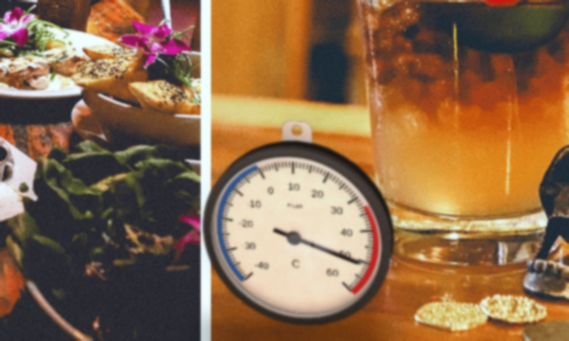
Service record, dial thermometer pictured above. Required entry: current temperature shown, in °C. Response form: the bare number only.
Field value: 50
